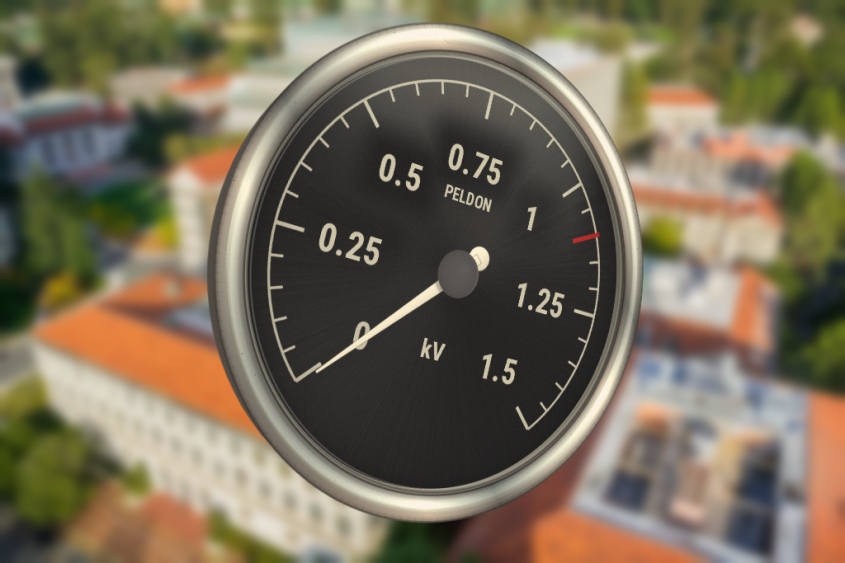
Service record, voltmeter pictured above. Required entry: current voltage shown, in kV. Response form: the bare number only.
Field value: 0
